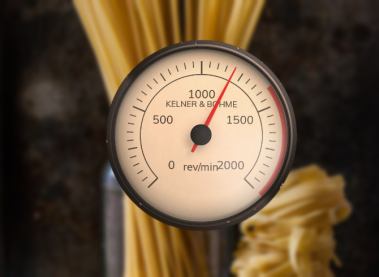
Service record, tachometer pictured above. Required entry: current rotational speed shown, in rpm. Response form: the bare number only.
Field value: 1200
